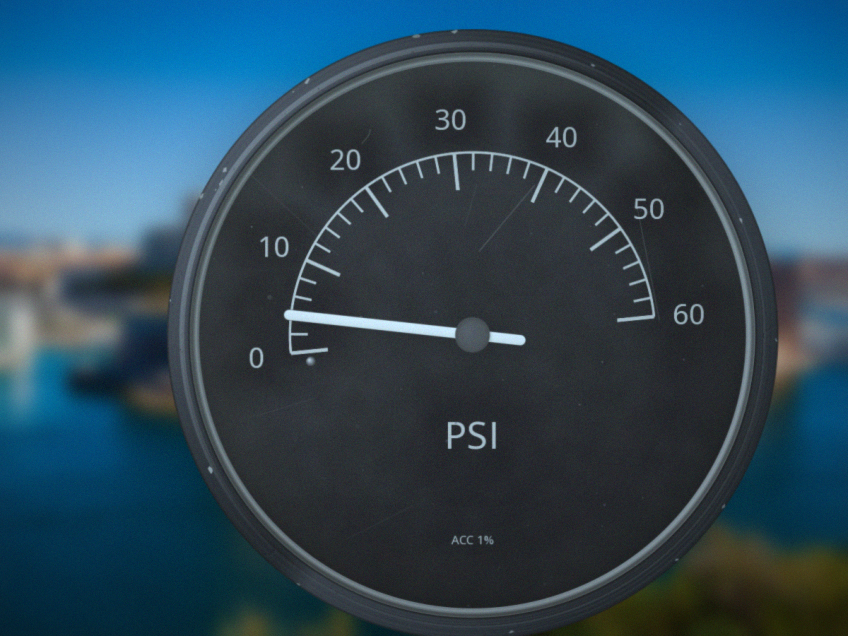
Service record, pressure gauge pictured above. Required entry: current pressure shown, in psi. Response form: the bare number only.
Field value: 4
